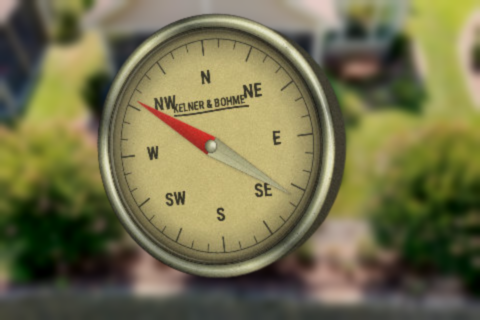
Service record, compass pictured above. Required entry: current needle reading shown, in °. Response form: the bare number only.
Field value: 305
